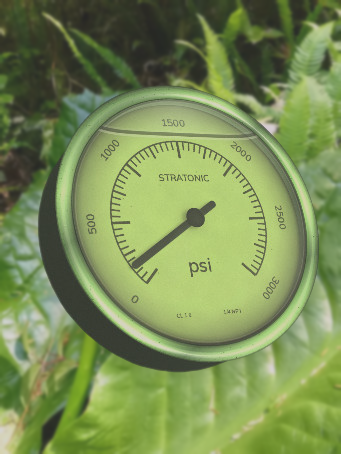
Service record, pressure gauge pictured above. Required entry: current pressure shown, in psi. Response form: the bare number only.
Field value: 150
